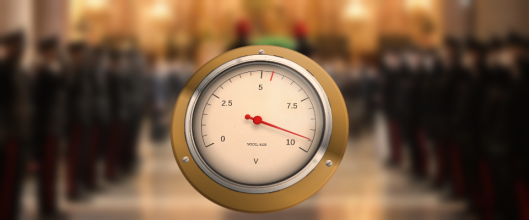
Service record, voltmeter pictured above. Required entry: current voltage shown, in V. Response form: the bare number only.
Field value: 9.5
